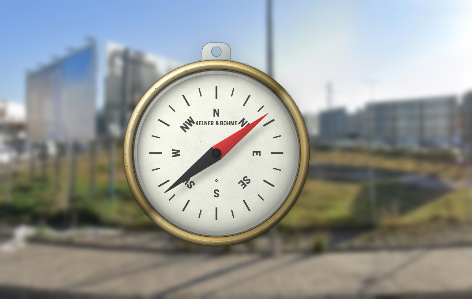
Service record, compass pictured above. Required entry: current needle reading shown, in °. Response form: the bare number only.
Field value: 52.5
